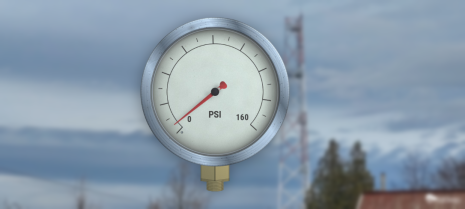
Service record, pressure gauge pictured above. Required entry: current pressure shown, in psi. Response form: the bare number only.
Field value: 5
